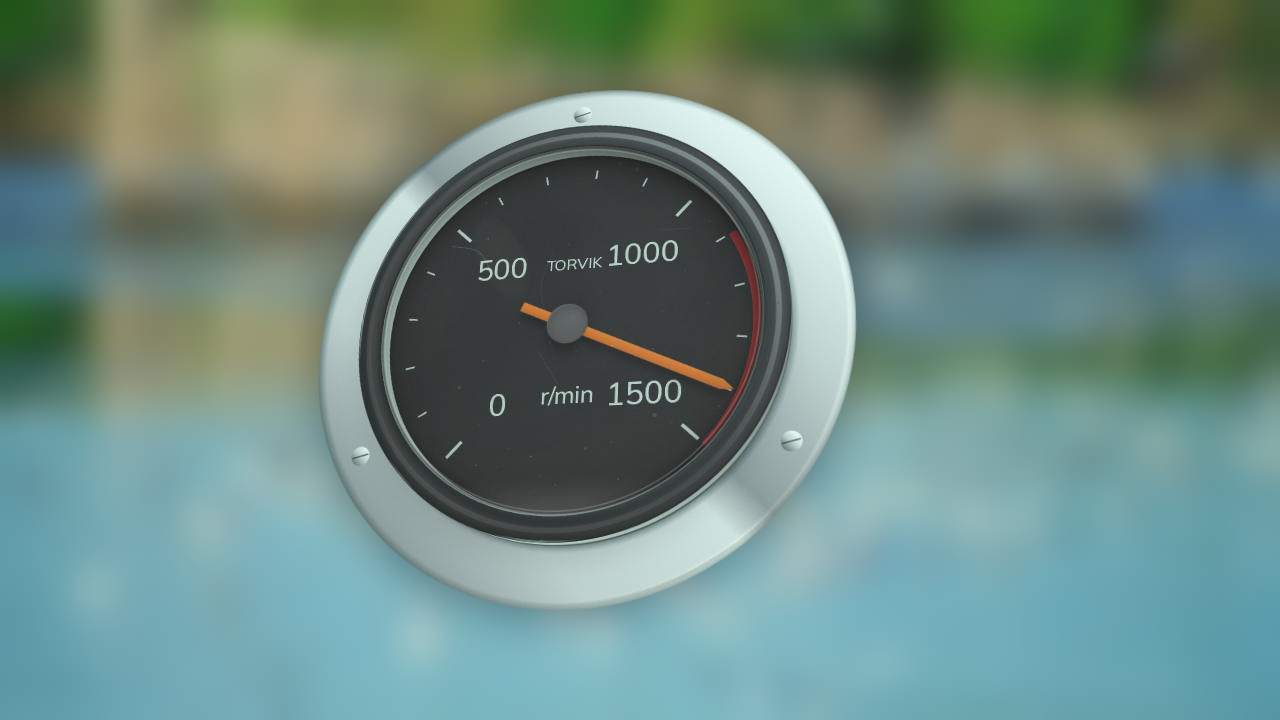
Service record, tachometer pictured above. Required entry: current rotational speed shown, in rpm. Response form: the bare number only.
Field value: 1400
